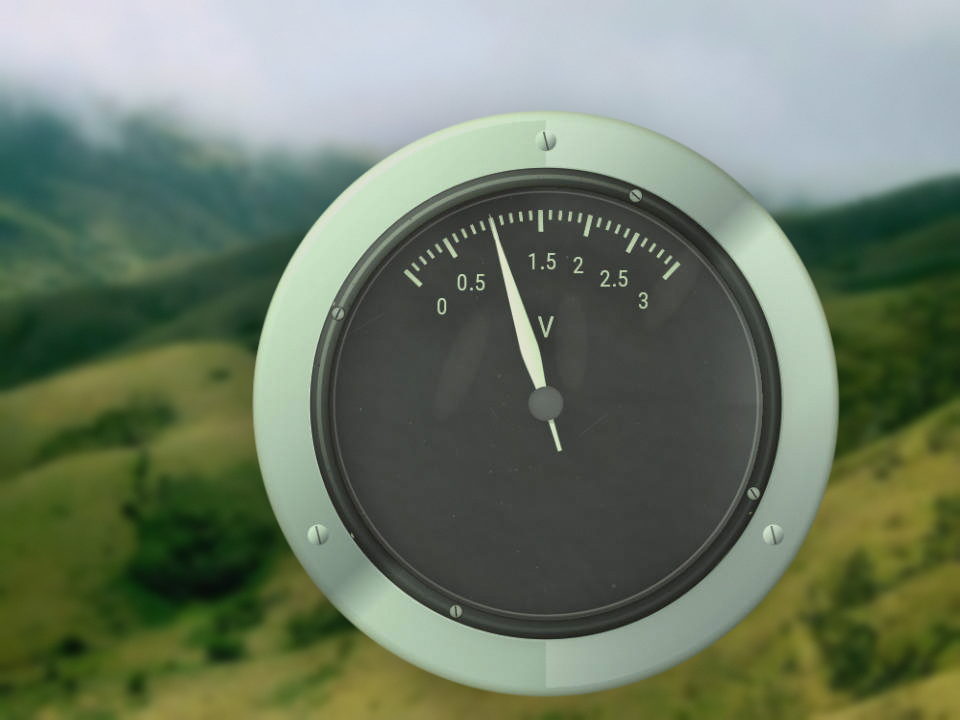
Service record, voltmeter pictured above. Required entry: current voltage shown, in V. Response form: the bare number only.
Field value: 1
